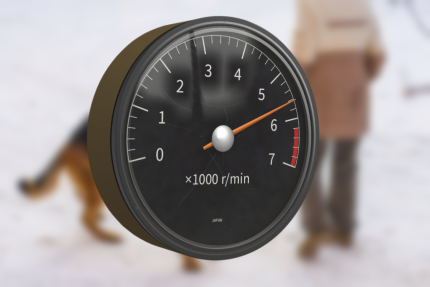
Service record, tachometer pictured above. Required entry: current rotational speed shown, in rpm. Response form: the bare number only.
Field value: 5600
